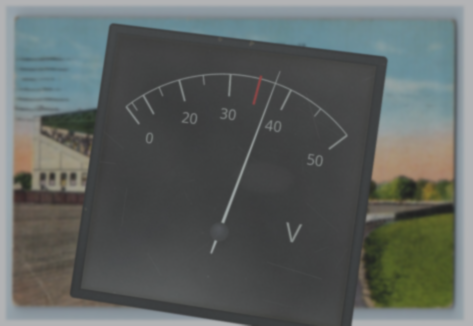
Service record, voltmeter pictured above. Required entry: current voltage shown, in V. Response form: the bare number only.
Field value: 37.5
